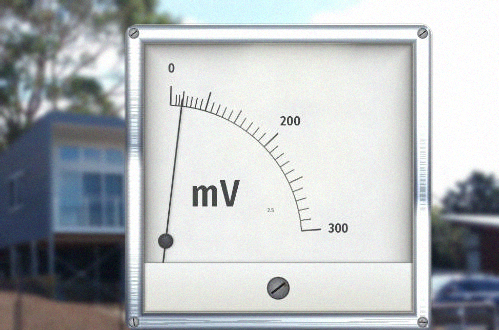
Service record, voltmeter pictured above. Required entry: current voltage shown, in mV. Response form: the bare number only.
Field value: 50
